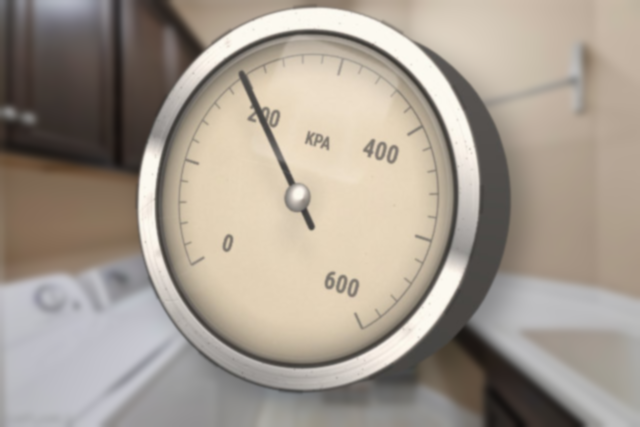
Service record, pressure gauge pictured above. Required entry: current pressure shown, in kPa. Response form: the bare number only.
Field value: 200
